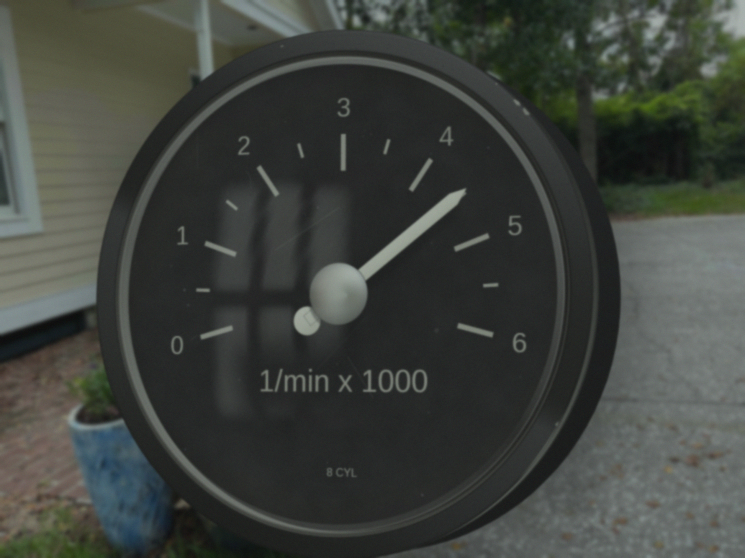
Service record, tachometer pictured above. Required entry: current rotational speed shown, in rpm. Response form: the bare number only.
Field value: 4500
